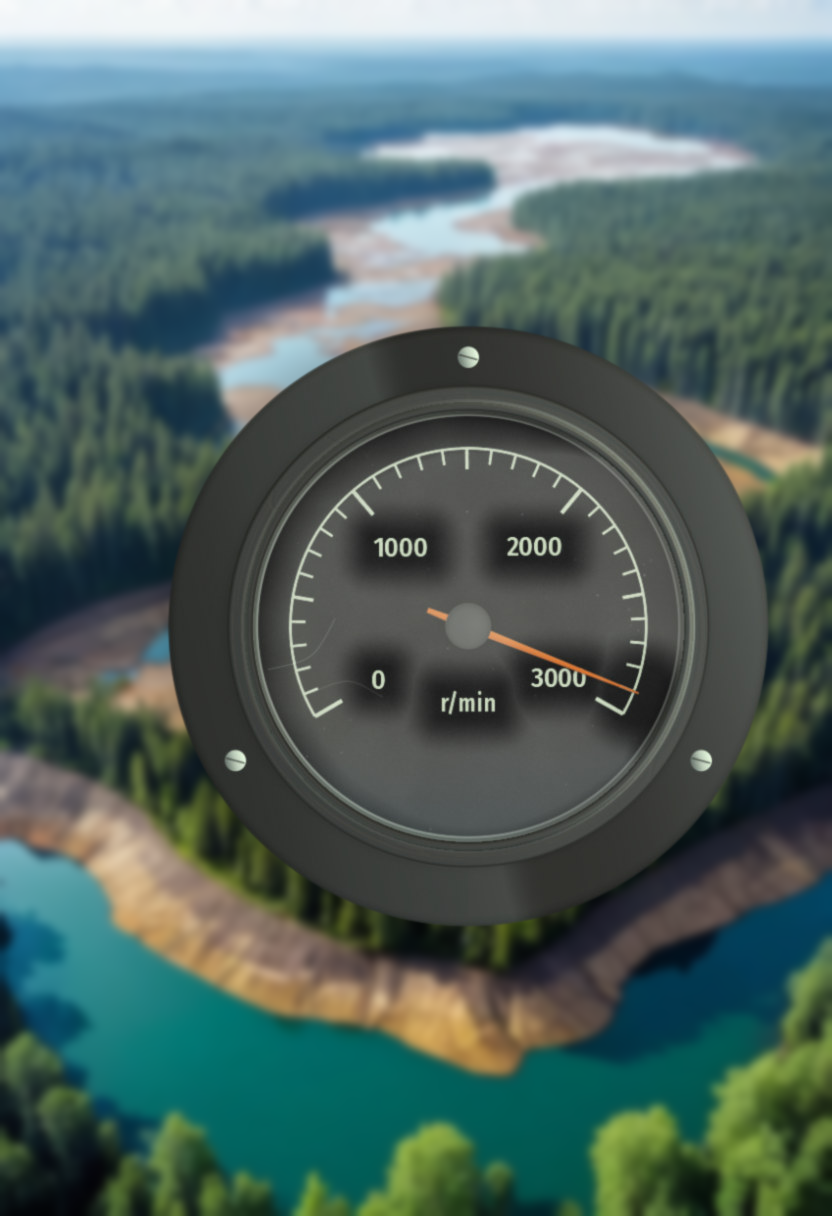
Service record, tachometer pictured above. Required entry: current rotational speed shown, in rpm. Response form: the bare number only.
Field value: 2900
